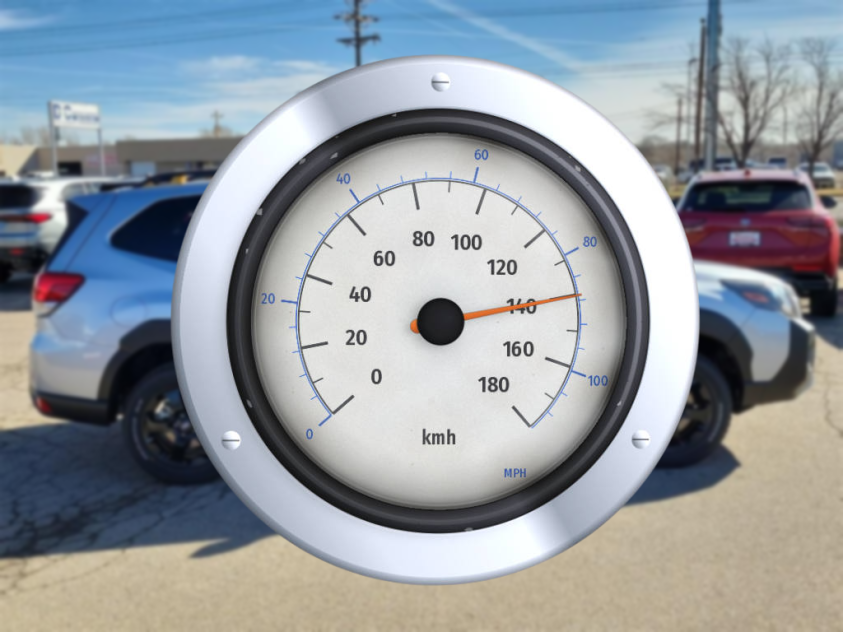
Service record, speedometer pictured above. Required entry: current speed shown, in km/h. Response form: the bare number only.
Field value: 140
